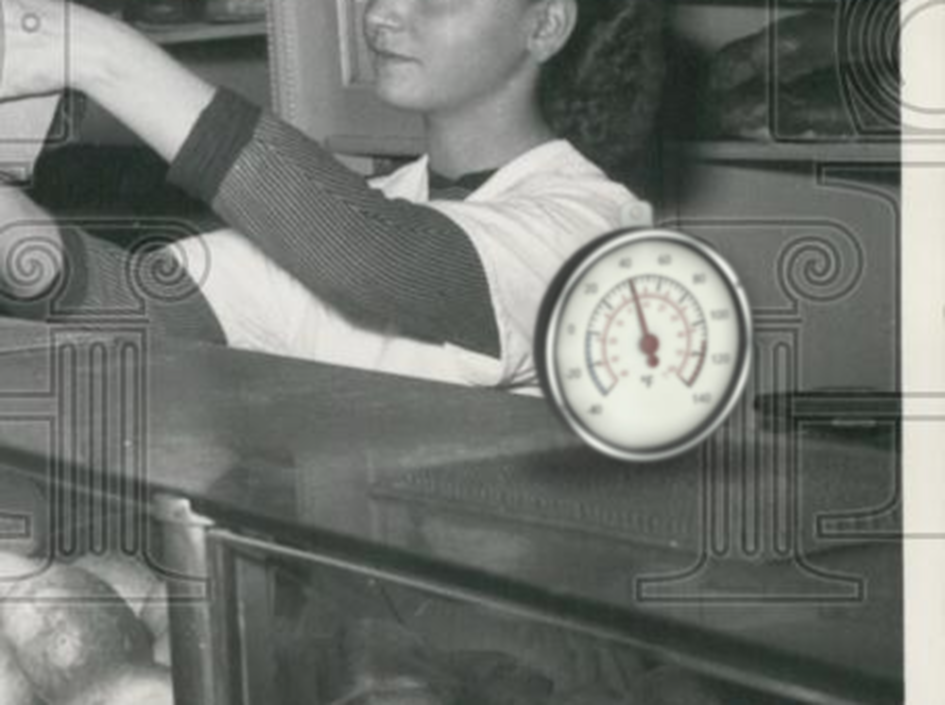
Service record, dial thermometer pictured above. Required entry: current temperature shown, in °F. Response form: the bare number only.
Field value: 40
